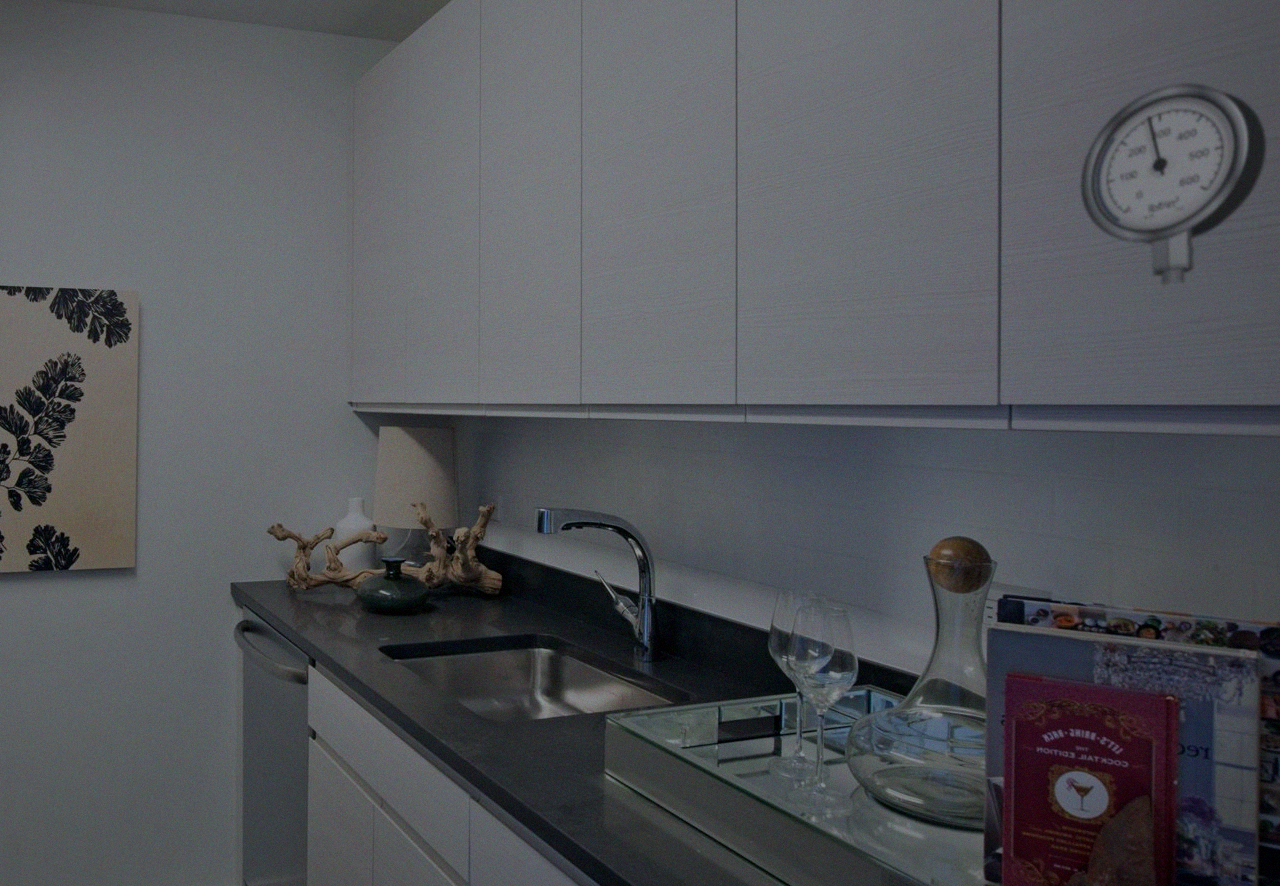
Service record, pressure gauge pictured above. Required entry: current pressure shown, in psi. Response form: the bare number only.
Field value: 280
